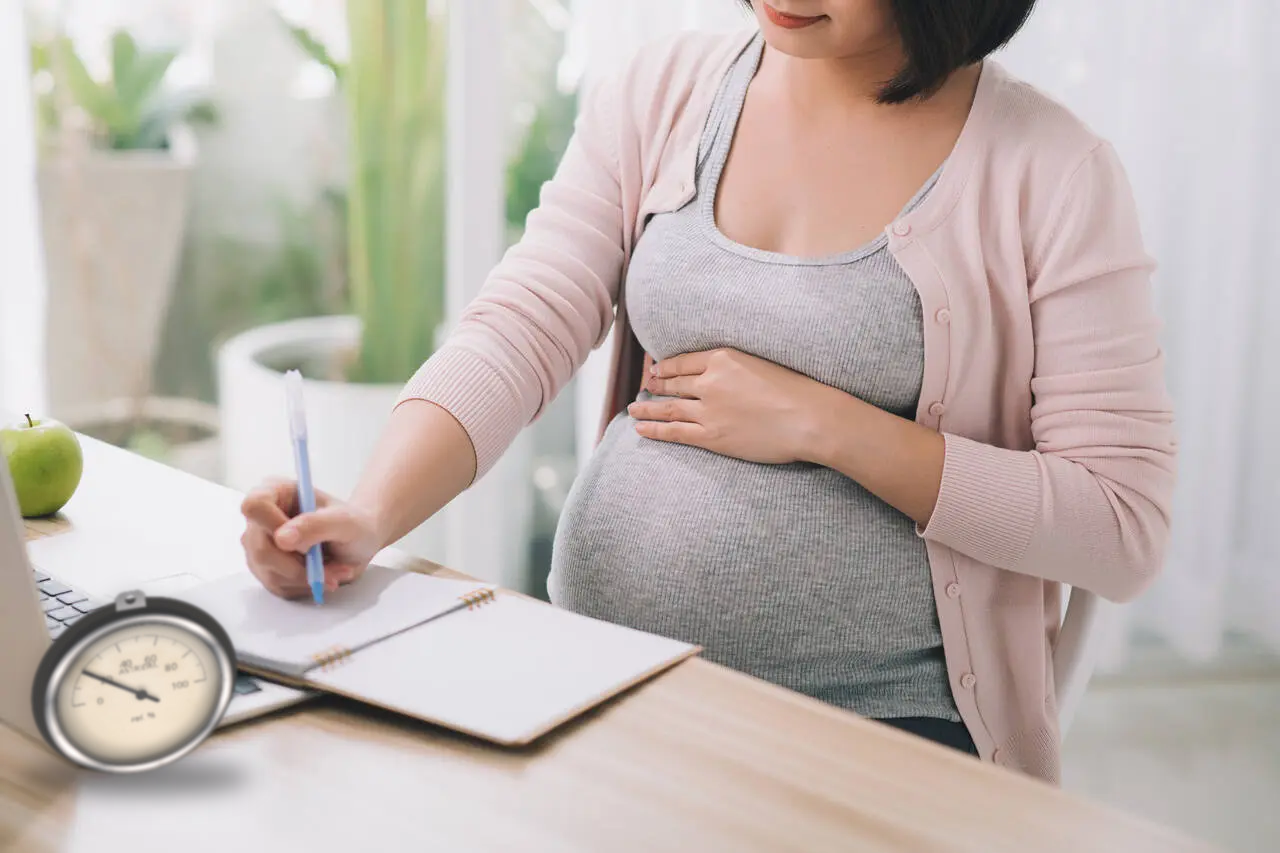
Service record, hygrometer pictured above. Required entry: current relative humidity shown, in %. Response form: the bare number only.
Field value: 20
